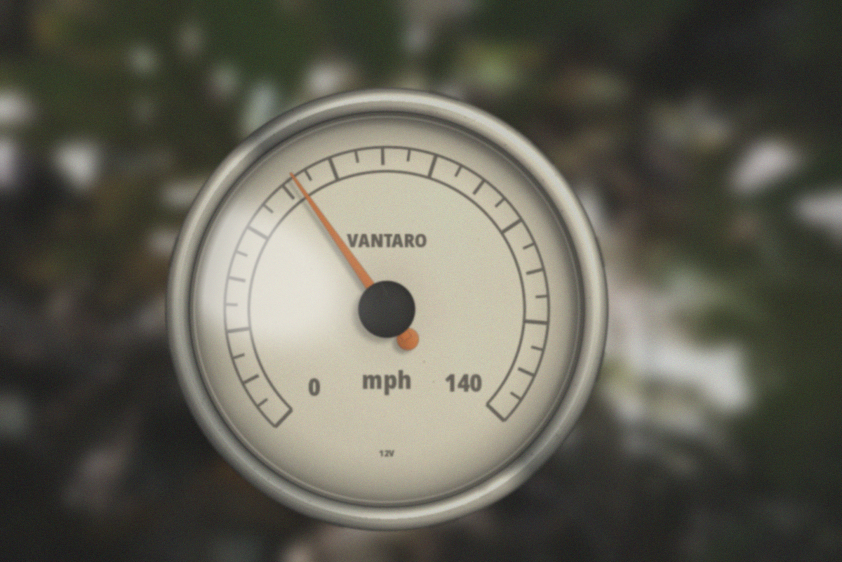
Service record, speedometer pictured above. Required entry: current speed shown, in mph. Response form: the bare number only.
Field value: 52.5
